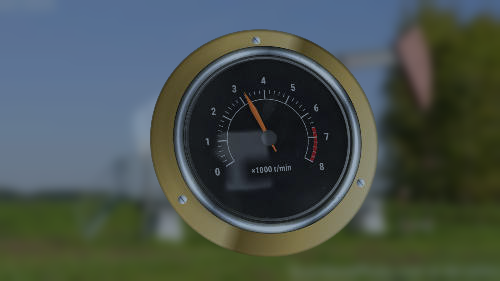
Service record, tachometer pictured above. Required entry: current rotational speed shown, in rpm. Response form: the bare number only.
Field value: 3200
